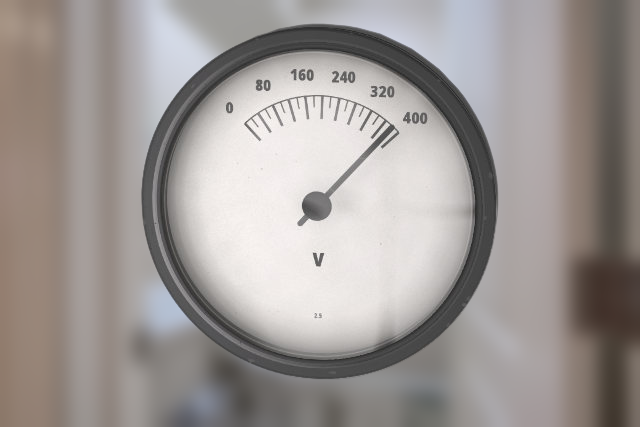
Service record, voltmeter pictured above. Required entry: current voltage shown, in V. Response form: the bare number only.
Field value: 380
